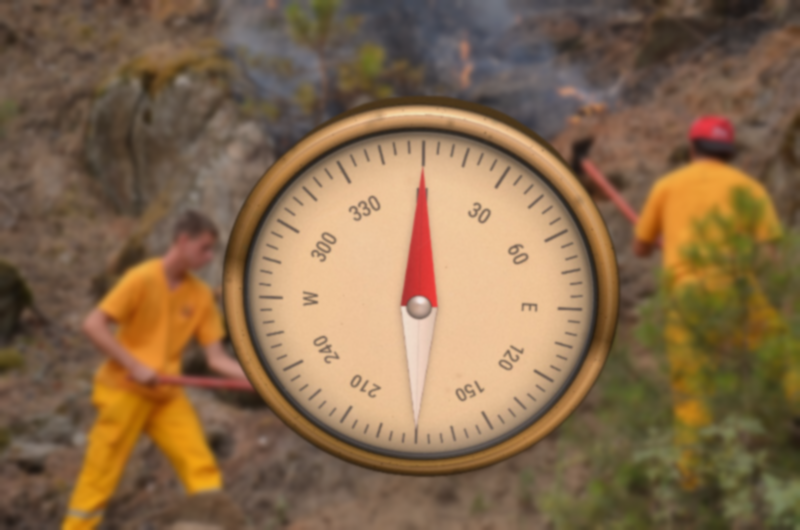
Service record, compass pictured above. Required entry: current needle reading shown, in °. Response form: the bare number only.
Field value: 0
